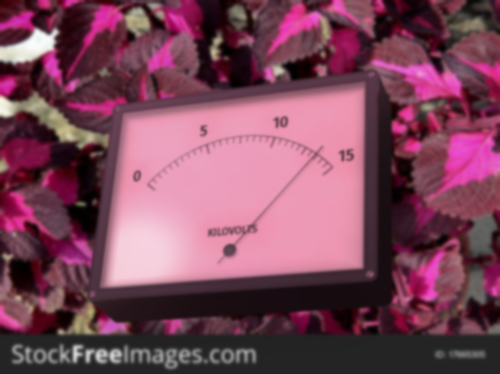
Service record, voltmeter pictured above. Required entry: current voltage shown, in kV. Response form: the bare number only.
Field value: 13.5
